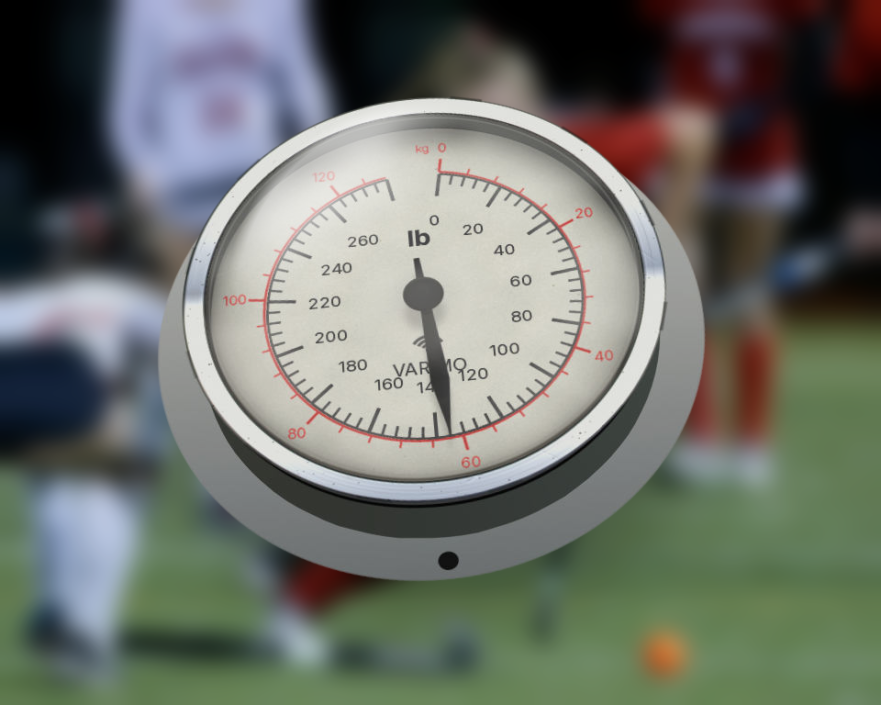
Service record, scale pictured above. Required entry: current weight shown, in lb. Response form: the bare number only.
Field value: 136
